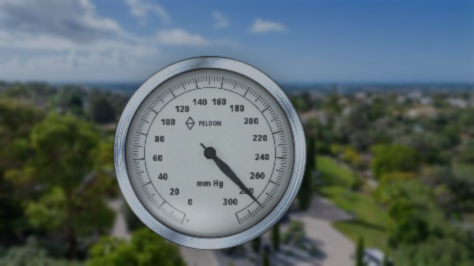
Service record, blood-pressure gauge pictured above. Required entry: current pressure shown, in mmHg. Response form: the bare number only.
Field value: 280
